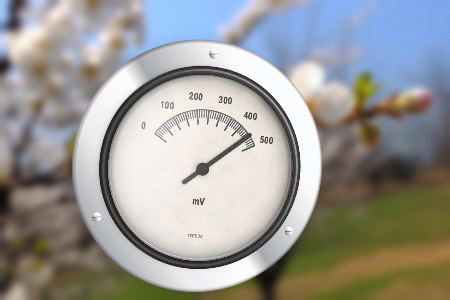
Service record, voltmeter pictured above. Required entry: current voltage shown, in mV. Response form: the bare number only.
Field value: 450
